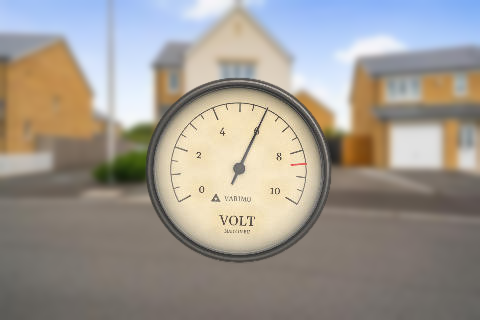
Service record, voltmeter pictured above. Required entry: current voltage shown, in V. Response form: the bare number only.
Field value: 6
